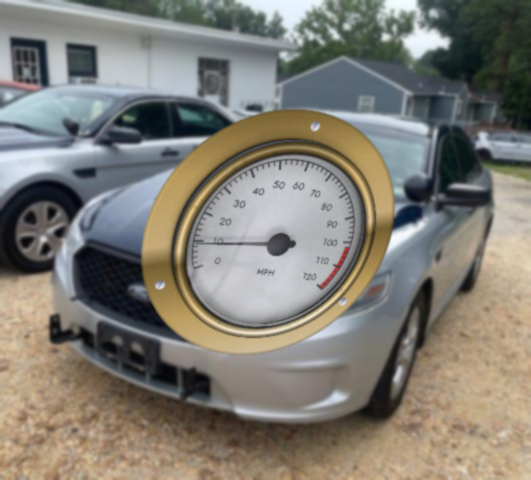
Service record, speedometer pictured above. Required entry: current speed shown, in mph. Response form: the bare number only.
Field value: 10
